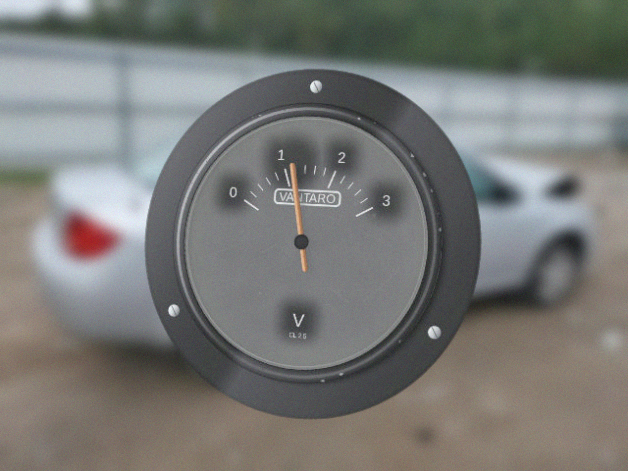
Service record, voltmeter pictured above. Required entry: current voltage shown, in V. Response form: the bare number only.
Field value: 1.2
